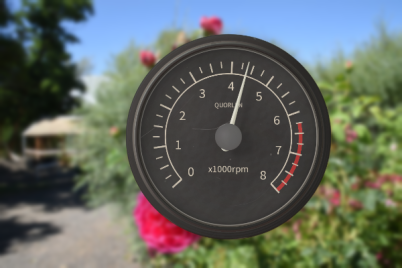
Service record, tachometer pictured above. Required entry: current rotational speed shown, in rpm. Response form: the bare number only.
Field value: 4375
